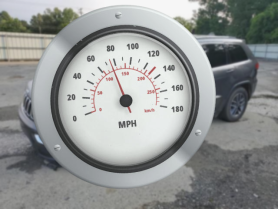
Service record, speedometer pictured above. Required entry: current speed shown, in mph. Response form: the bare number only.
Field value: 75
